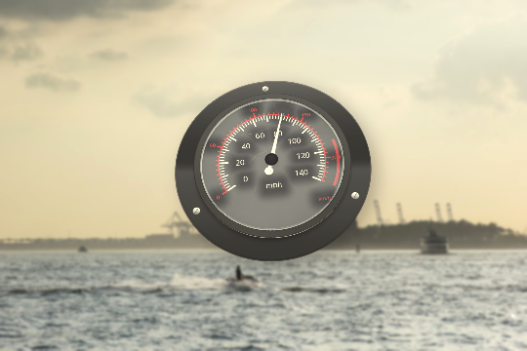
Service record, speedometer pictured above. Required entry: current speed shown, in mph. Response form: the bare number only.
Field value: 80
